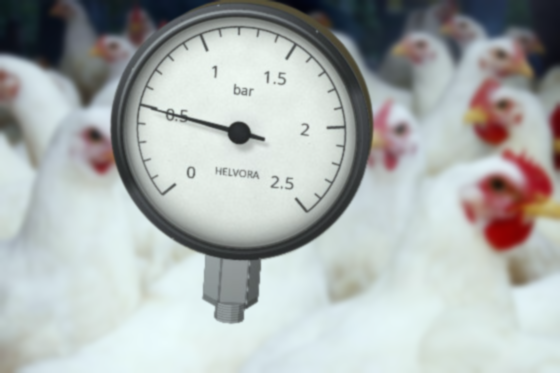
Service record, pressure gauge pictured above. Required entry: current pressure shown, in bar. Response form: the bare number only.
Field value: 0.5
